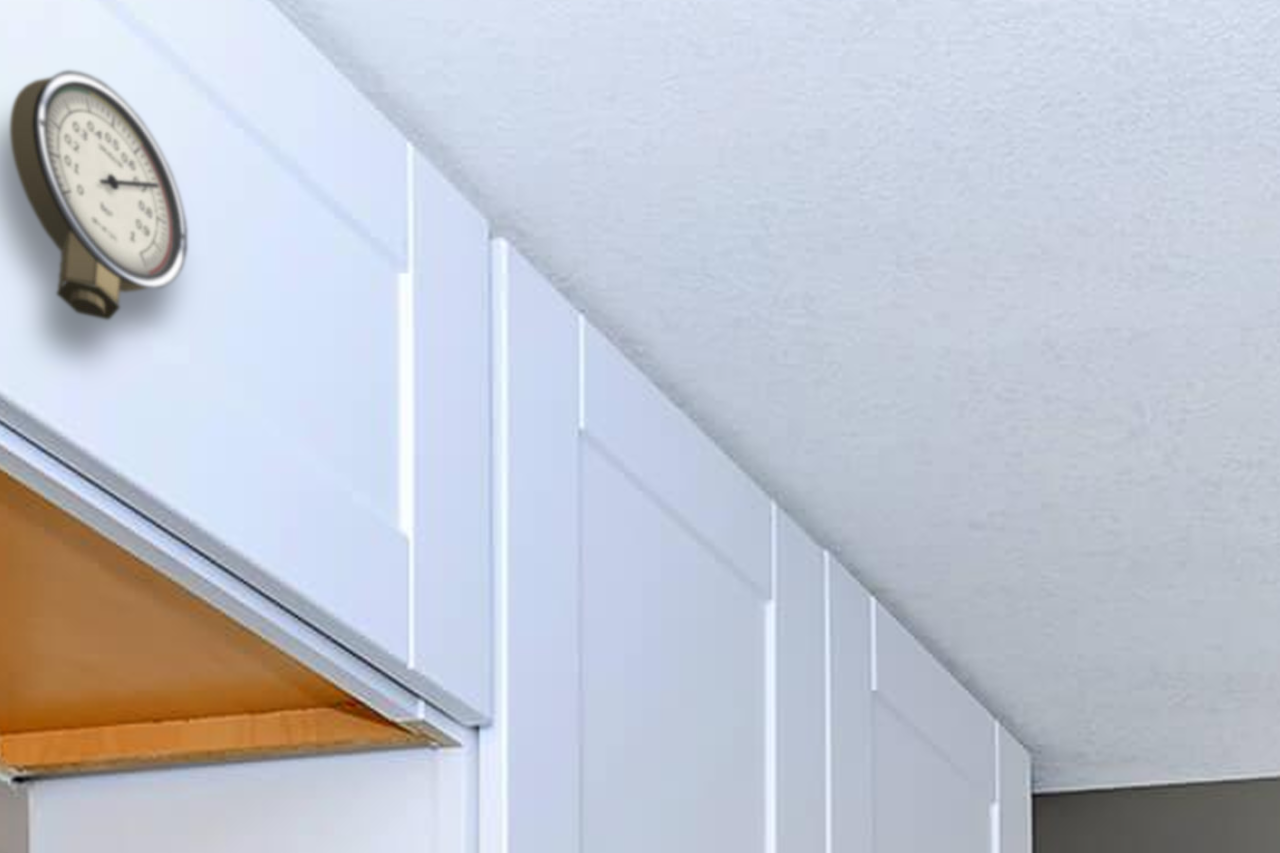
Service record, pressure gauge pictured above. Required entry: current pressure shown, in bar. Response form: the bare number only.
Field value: 0.7
